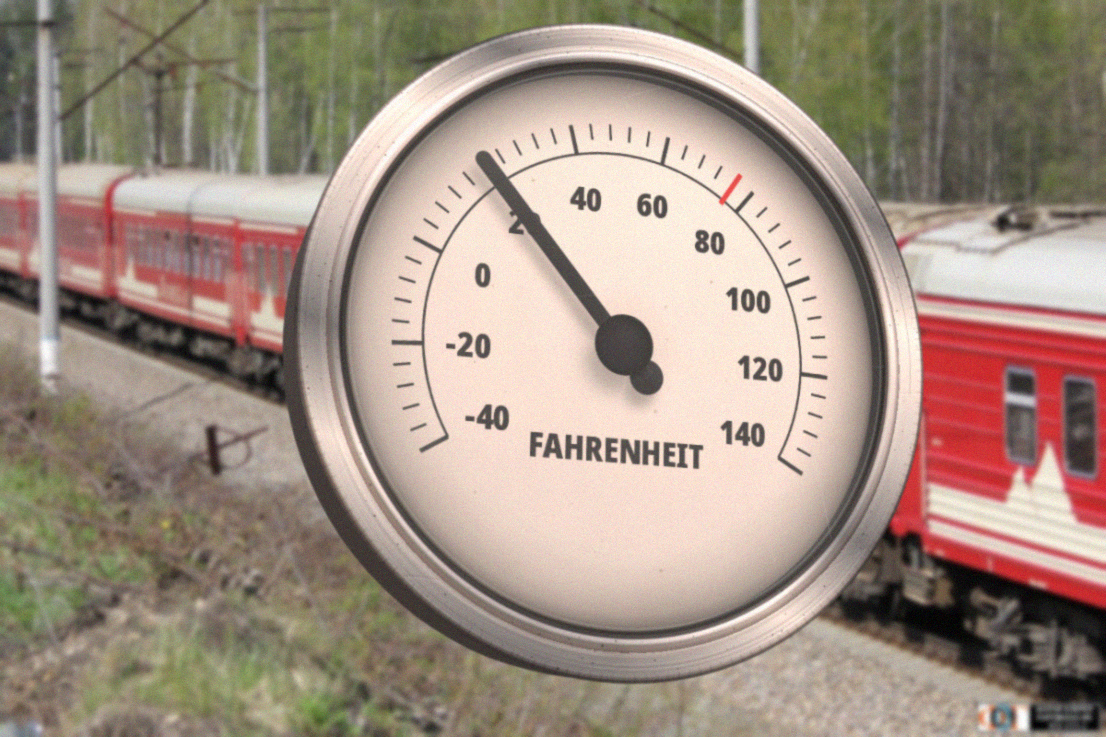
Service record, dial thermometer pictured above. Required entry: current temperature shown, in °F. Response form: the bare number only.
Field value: 20
